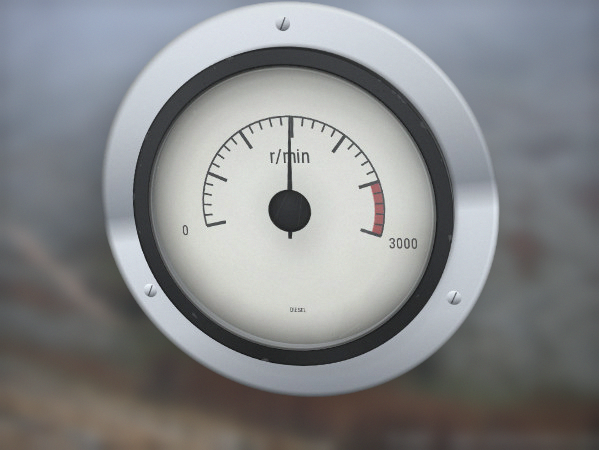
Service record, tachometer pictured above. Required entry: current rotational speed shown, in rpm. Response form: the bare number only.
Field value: 1500
